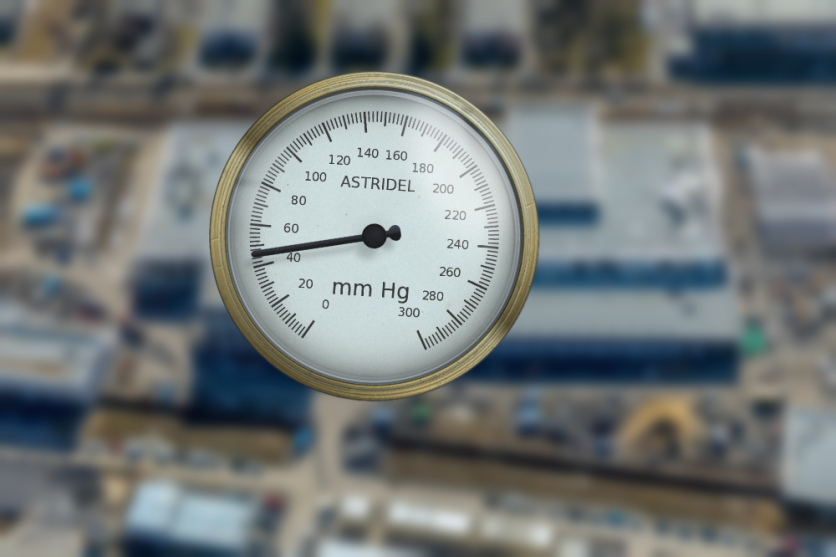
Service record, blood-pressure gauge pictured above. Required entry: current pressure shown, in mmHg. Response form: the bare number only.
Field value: 46
